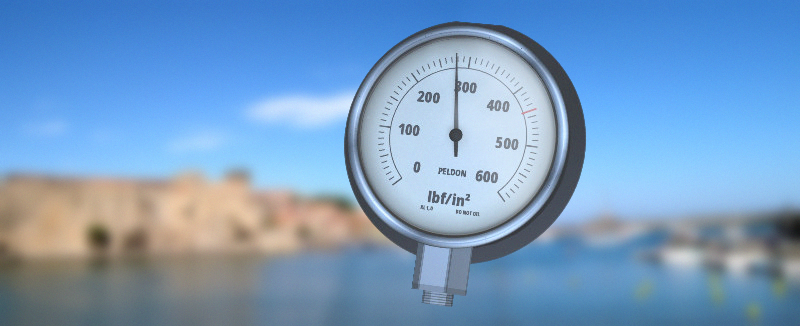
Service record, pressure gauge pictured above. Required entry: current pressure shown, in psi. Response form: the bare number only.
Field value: 280
